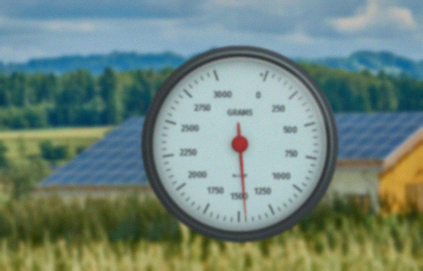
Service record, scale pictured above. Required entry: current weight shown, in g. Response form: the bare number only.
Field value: 1450
